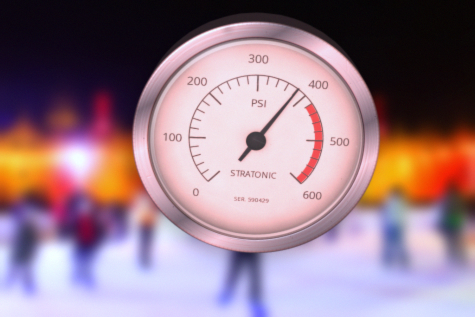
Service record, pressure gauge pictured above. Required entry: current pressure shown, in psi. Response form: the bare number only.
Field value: 380
